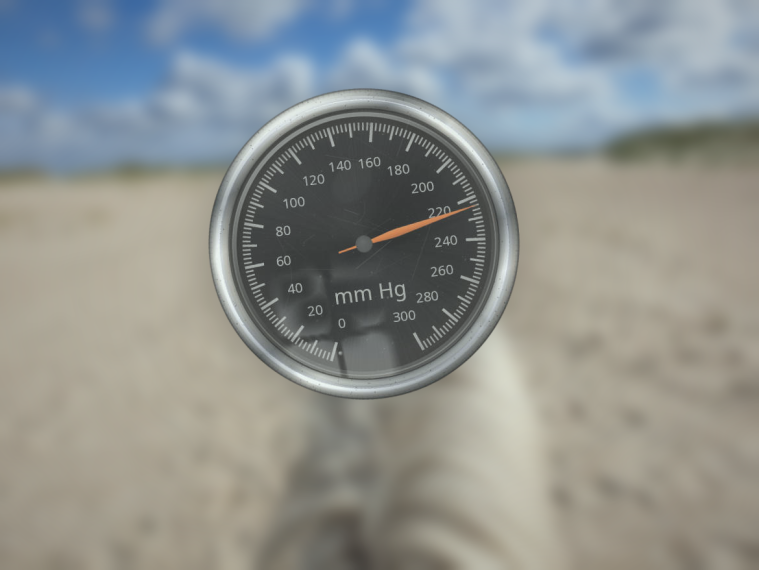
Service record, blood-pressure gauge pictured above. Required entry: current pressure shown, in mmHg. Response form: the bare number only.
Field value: 224
